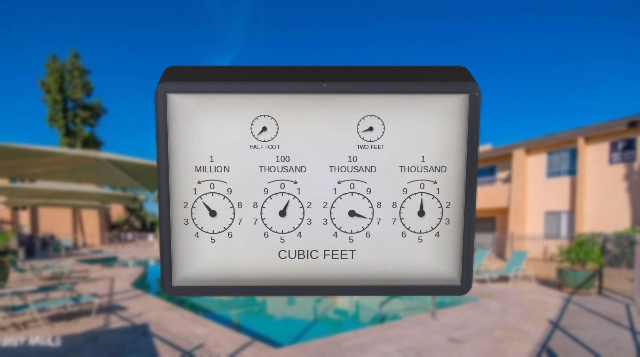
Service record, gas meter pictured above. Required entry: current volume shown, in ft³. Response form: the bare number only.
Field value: 107000
